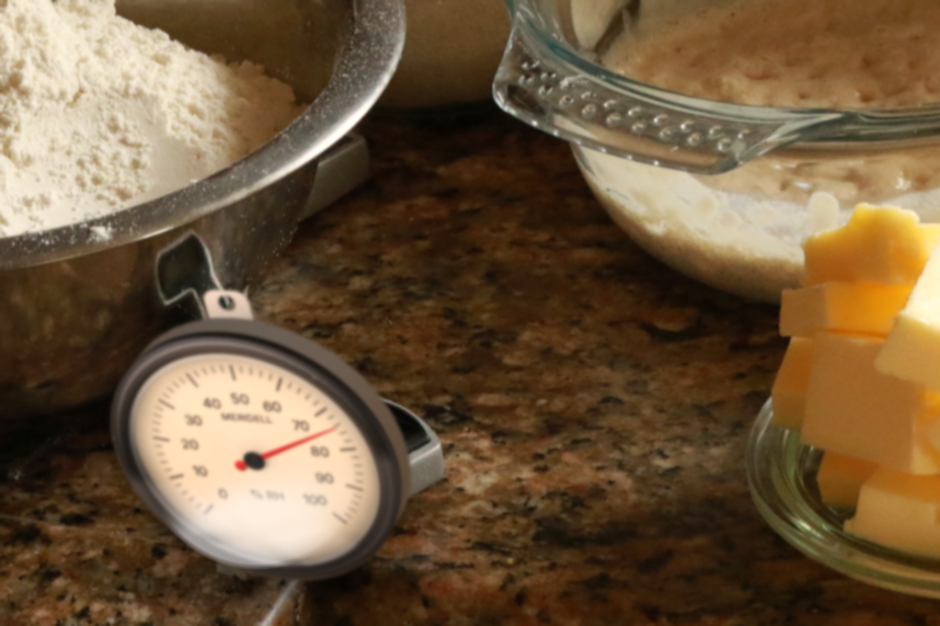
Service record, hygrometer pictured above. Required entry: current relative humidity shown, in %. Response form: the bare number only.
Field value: 74
